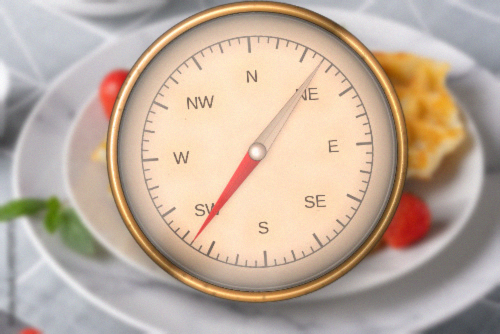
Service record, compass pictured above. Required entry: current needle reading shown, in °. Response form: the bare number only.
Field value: 220
